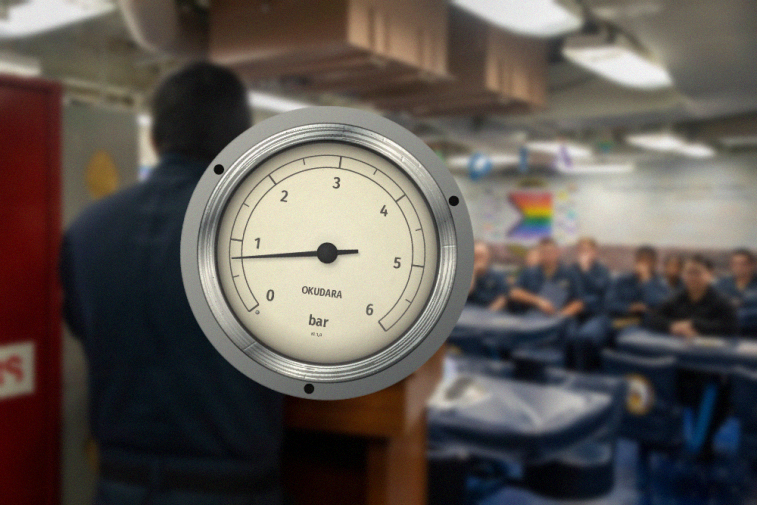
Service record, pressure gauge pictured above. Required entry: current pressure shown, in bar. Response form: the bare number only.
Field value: 0.75
